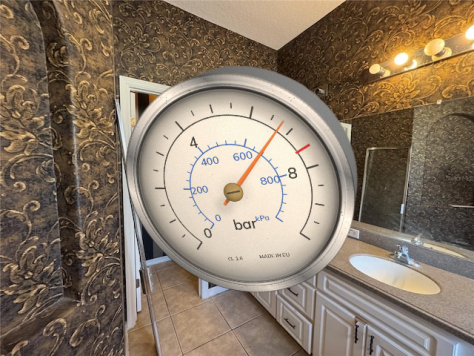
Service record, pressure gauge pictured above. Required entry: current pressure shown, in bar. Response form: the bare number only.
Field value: 6.75
